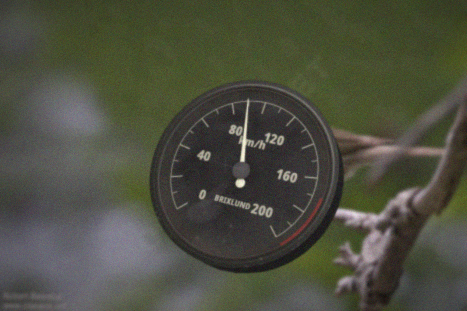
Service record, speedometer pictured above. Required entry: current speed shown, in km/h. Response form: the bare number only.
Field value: 90
